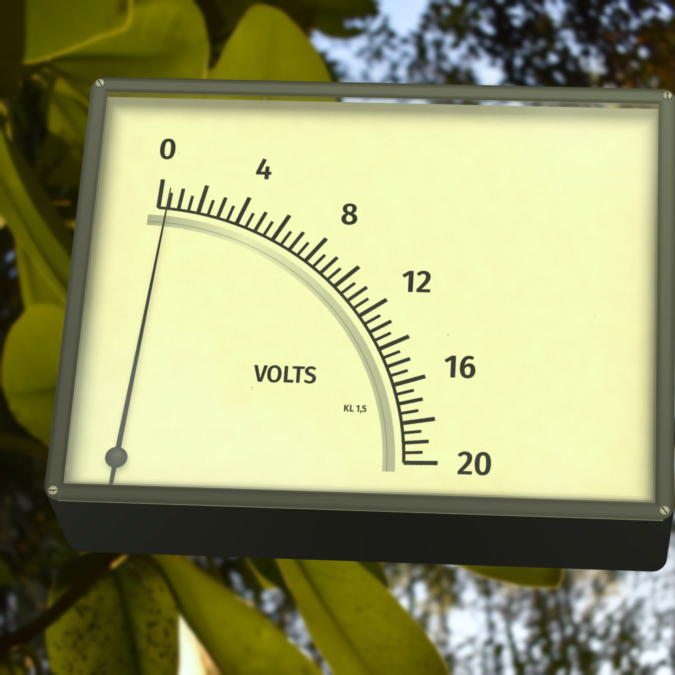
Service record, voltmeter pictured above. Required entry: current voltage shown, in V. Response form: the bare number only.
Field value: 0.5
